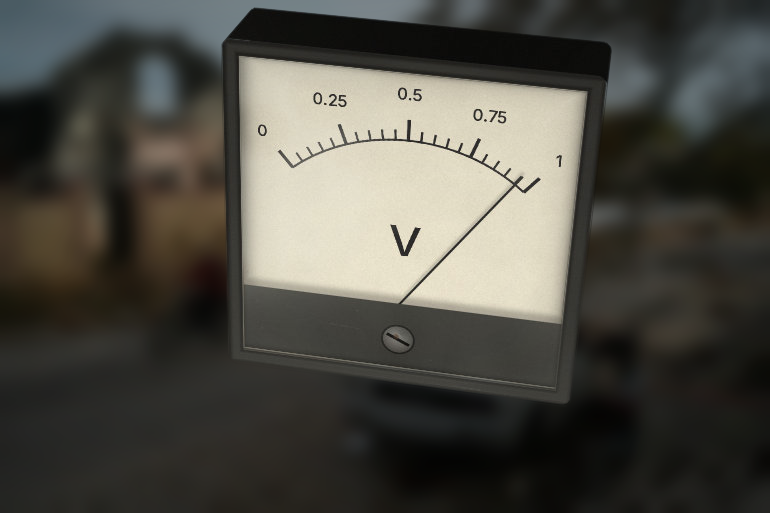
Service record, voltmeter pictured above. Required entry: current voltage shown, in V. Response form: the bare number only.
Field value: 0.95
